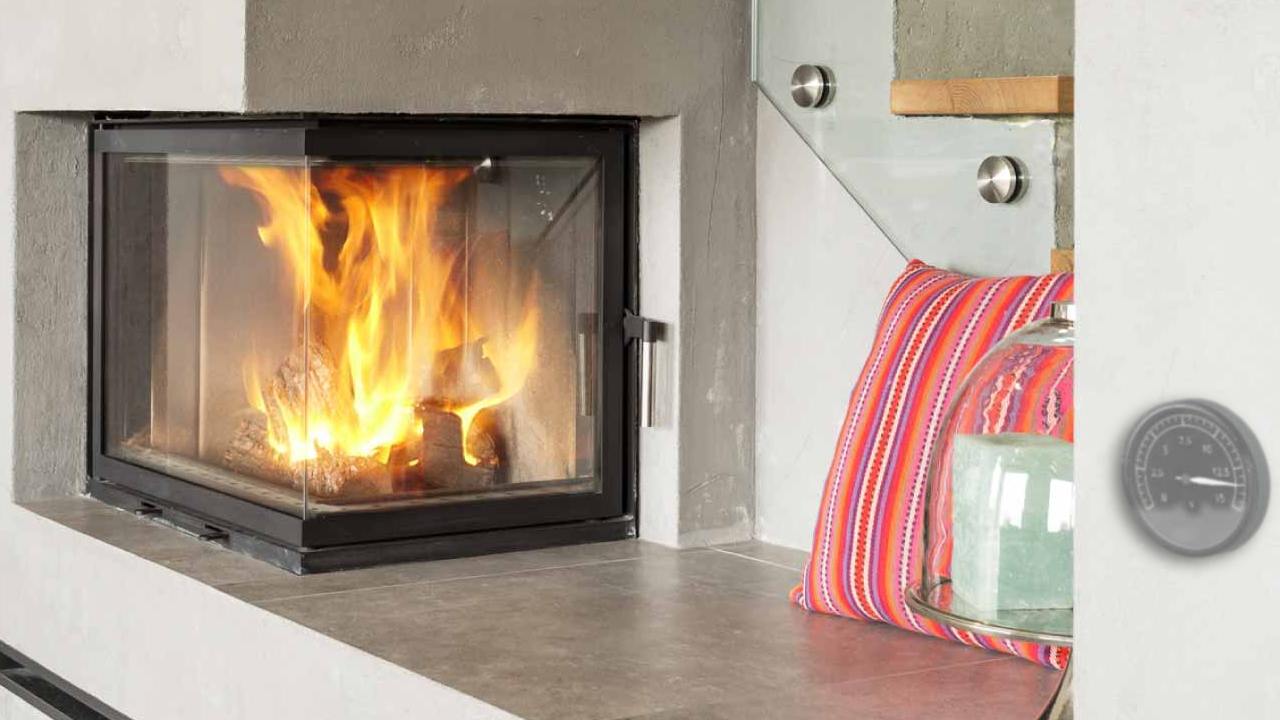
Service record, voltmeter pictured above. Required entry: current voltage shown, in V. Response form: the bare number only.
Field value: 13.5
